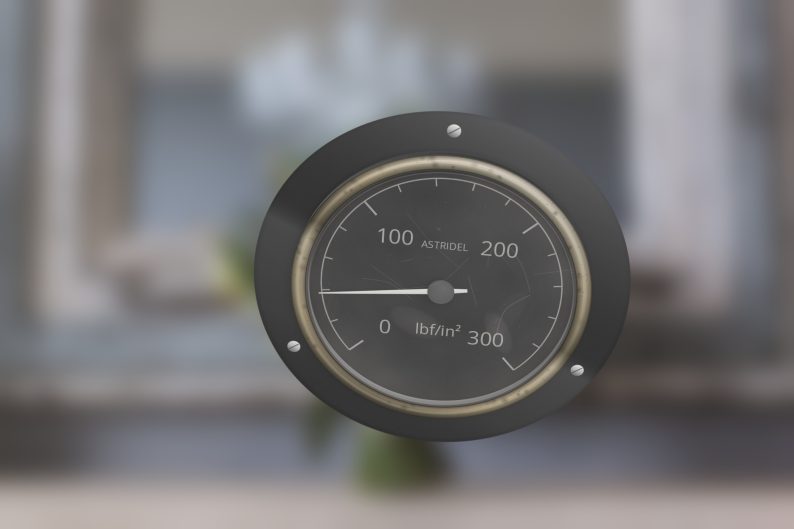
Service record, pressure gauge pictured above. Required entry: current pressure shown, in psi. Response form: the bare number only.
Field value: 40
